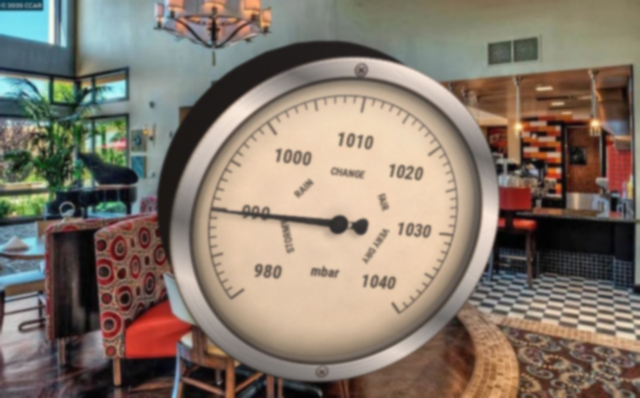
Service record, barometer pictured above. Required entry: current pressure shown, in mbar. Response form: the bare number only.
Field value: 990
